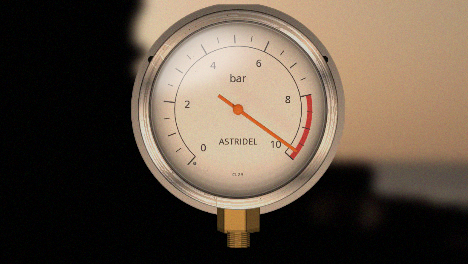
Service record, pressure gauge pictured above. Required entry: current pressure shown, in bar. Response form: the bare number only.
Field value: 9.75
